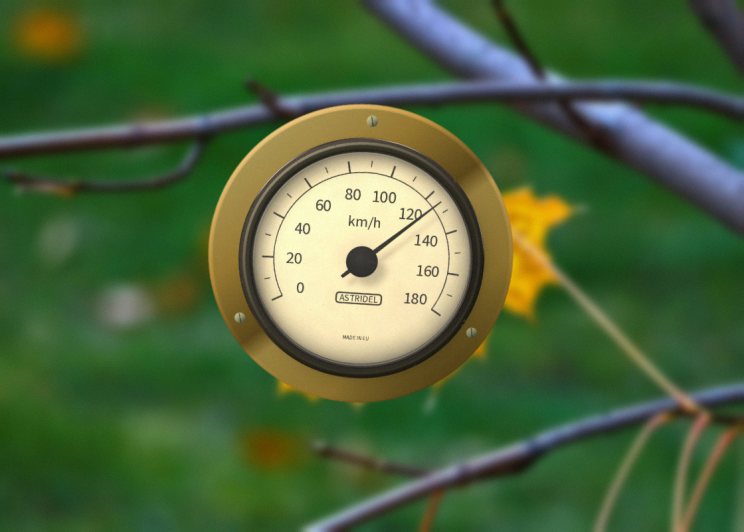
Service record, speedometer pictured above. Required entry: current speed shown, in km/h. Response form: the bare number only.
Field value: 125
